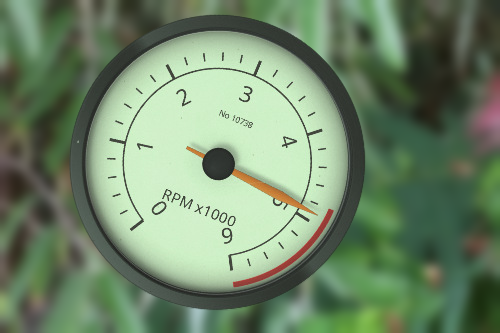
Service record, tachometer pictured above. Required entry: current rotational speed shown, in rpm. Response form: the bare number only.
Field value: 4900
